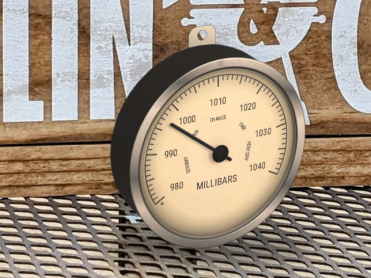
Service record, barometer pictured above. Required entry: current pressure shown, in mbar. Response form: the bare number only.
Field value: 997
